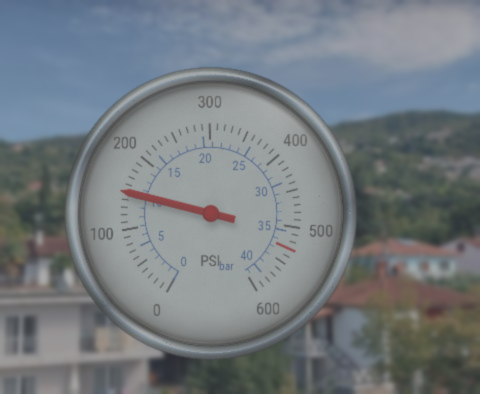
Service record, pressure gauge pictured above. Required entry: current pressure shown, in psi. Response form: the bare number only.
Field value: 150
